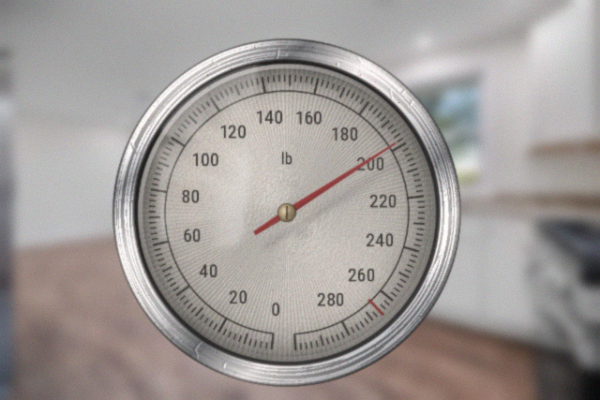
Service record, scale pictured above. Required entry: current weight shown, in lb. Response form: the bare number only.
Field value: 198
